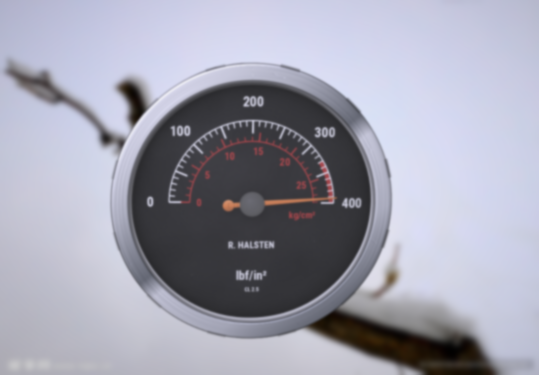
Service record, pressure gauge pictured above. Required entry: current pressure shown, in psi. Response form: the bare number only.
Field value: 390
